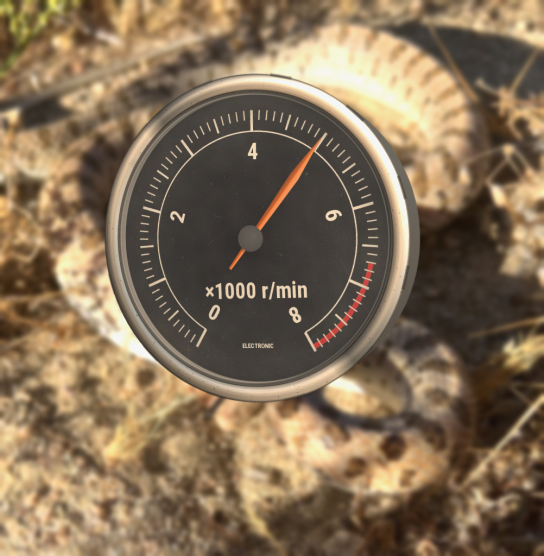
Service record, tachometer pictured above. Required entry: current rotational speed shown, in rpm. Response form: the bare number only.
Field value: 5000
